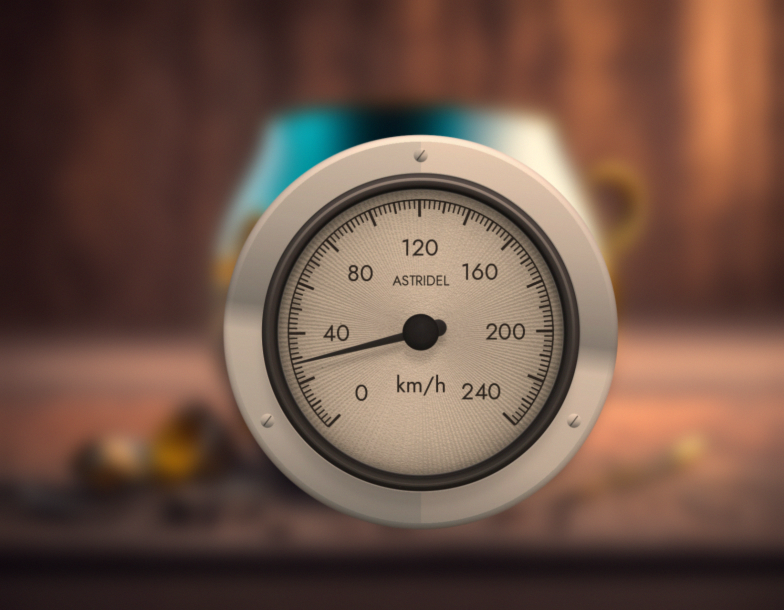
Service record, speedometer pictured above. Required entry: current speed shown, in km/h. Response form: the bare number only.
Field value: 28
